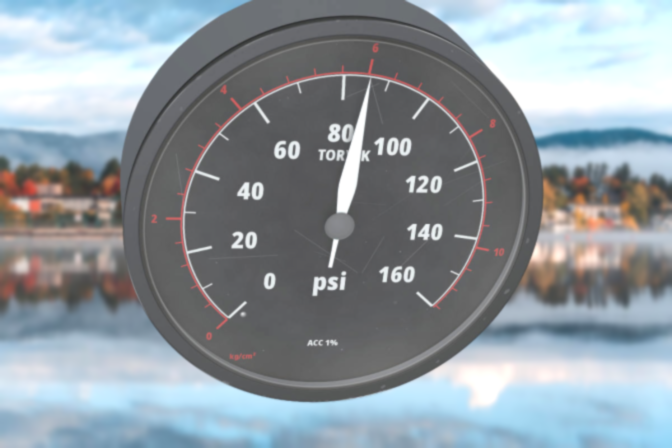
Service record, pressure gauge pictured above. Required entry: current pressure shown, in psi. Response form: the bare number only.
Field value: 85
